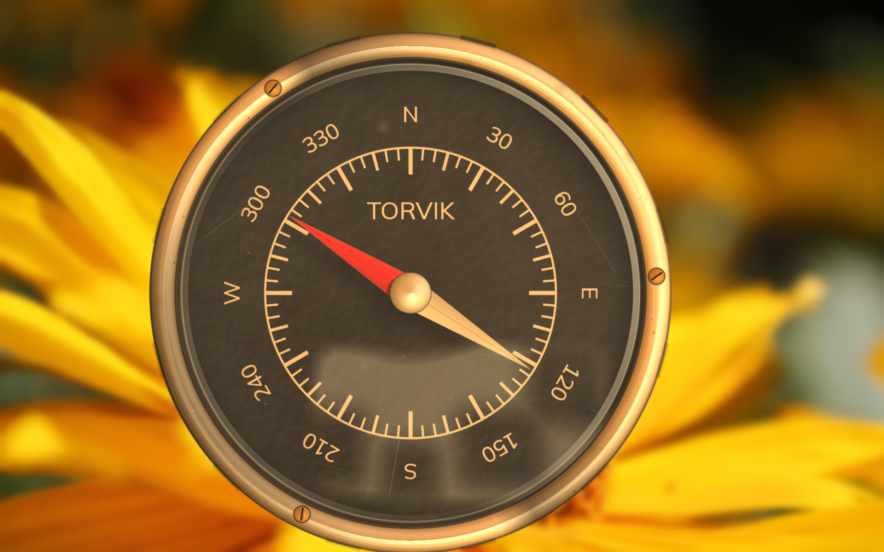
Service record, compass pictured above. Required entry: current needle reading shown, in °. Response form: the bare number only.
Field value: 302.5
